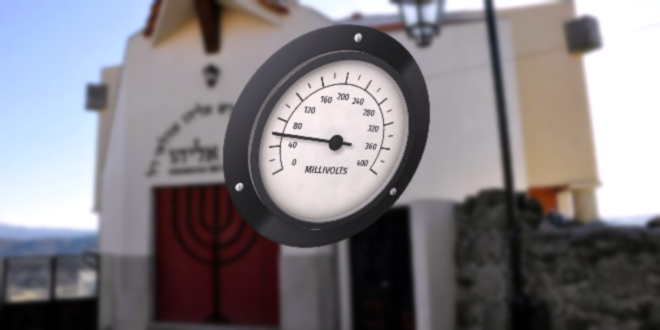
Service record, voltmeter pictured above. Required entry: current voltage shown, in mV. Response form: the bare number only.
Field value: 60
